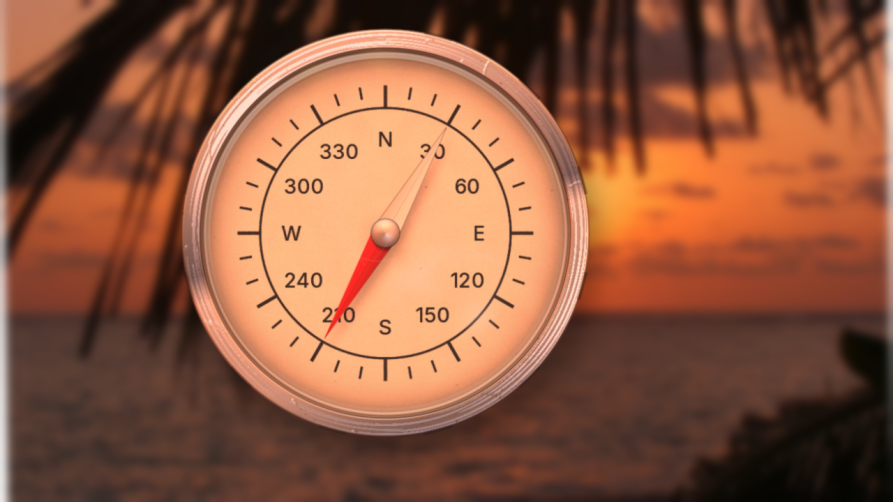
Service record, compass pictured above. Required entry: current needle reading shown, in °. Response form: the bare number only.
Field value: 210
